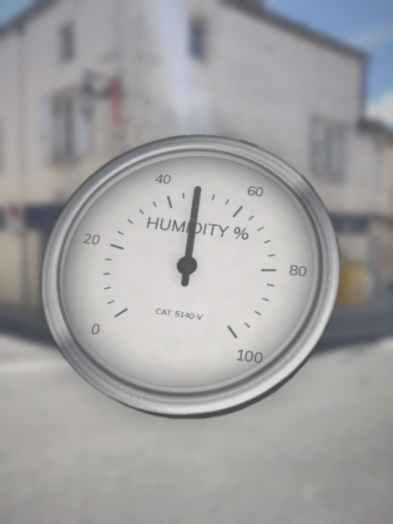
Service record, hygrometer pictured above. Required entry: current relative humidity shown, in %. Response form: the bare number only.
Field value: 48
